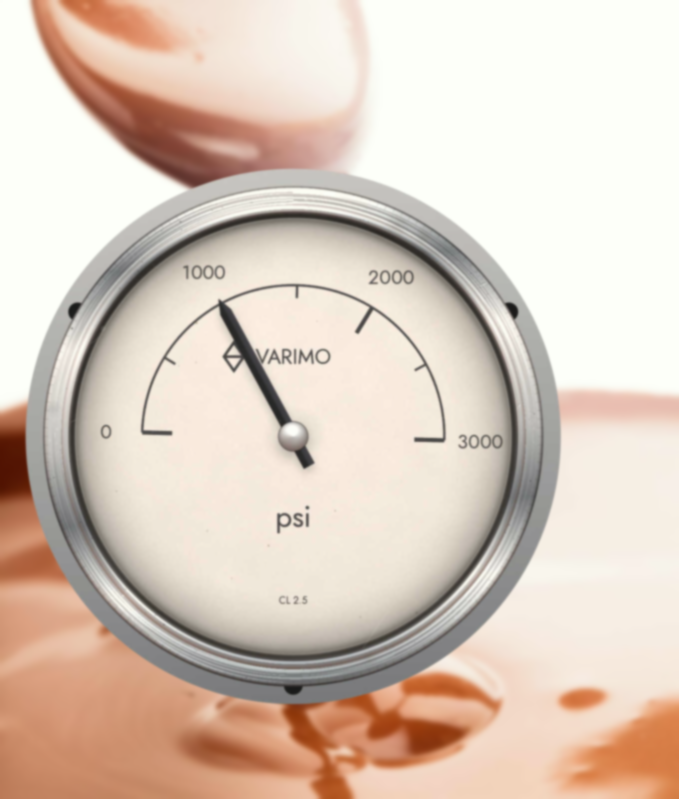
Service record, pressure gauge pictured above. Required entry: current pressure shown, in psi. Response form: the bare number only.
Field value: 1000
